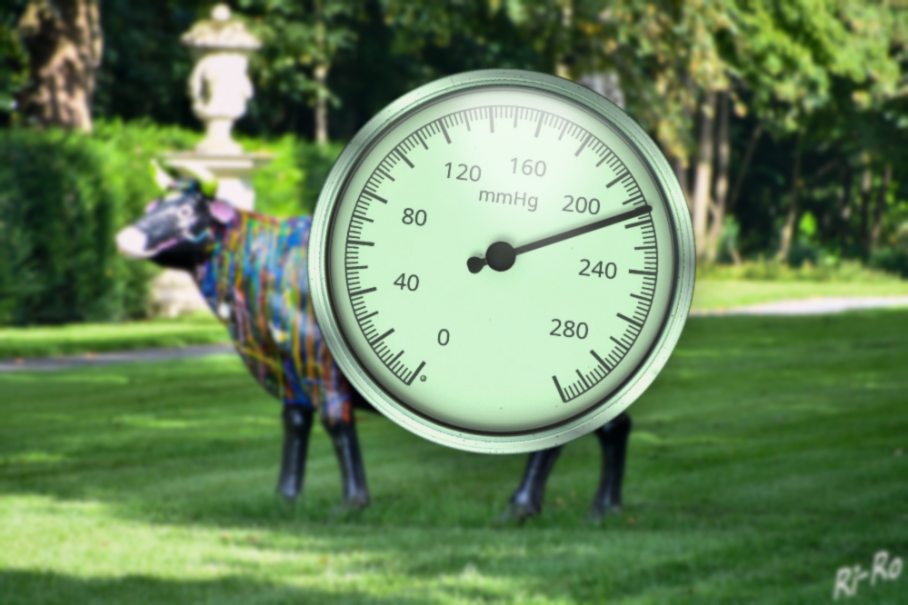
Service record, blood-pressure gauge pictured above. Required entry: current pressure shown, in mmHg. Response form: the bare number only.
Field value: 216
